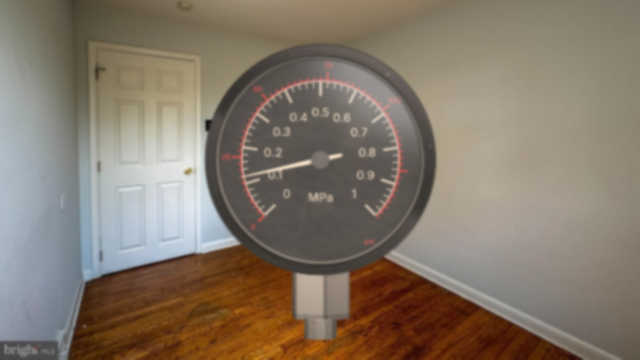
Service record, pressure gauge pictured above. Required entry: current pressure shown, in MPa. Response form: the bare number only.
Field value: 0.12
